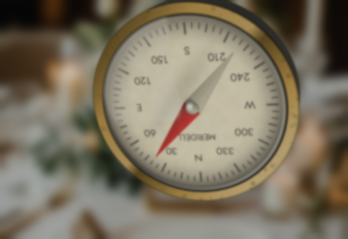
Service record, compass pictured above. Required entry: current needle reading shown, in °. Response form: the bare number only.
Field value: 40
